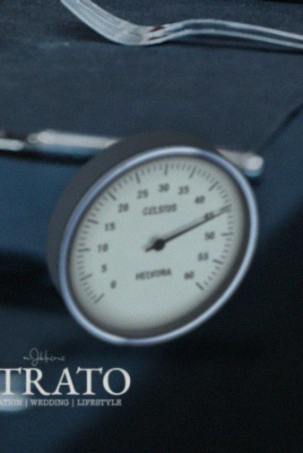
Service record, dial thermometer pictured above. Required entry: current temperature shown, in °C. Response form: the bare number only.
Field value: 45
